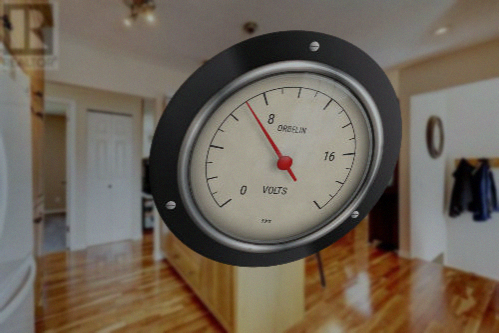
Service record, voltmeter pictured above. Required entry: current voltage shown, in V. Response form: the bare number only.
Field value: 7
